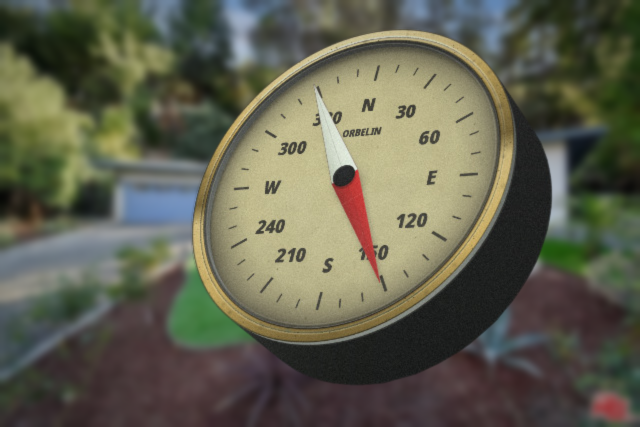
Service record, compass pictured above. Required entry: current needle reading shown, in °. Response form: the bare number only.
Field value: 150
